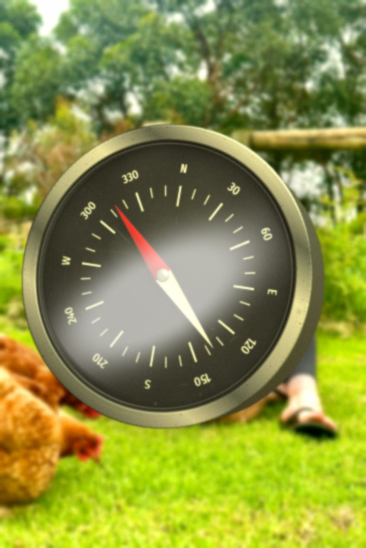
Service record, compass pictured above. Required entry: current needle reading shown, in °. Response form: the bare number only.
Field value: 315
